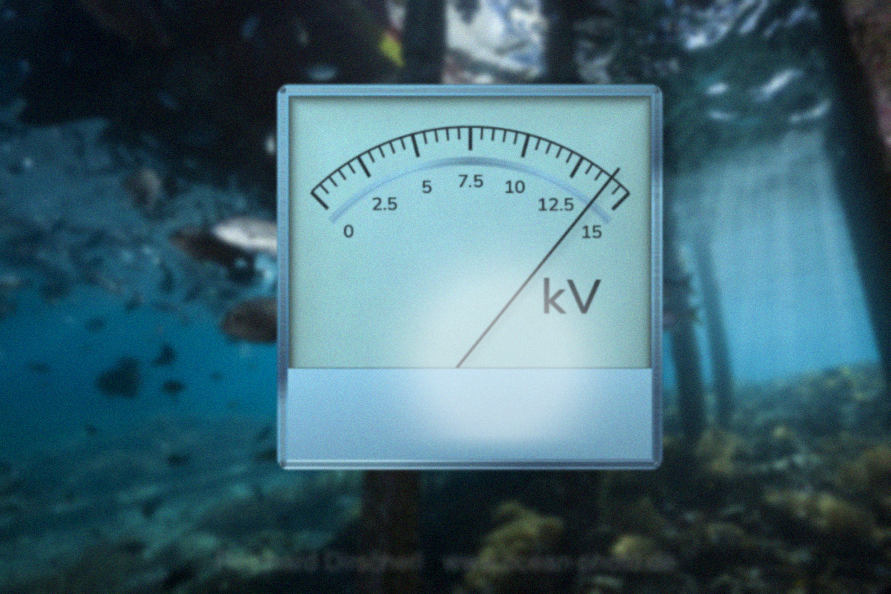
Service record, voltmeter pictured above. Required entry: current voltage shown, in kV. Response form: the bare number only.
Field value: 14
